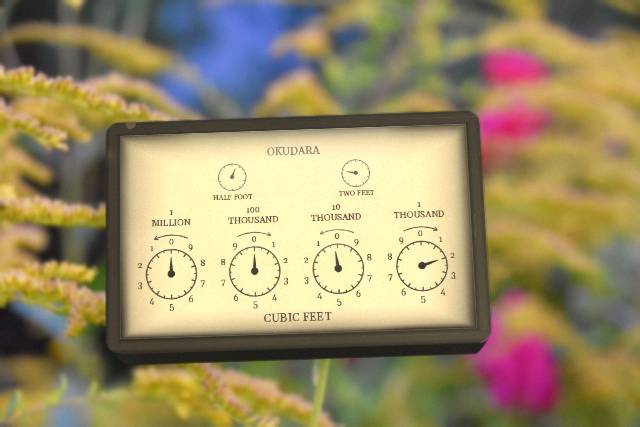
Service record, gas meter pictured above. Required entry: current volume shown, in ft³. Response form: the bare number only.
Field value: 200
